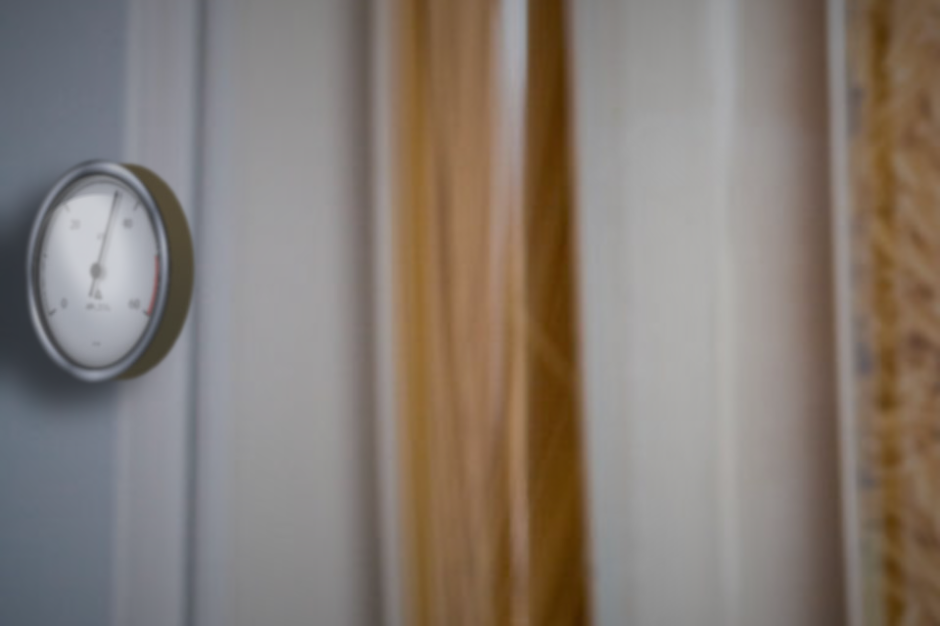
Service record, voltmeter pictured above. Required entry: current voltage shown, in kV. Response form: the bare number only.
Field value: 35
